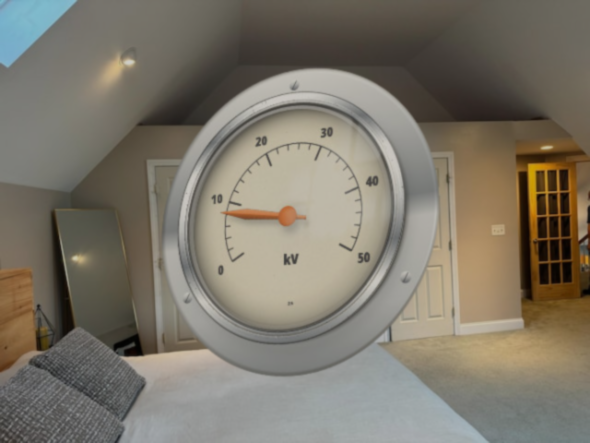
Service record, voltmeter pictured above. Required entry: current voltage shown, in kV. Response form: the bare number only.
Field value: 8
